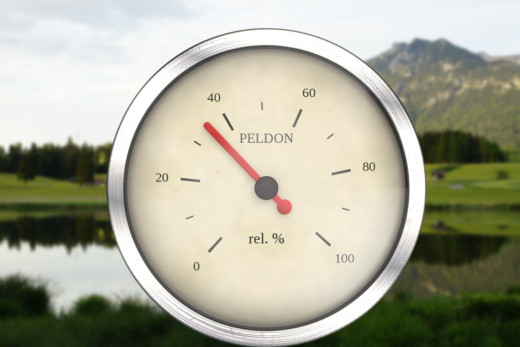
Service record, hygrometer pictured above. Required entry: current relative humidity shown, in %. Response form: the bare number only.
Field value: 35
